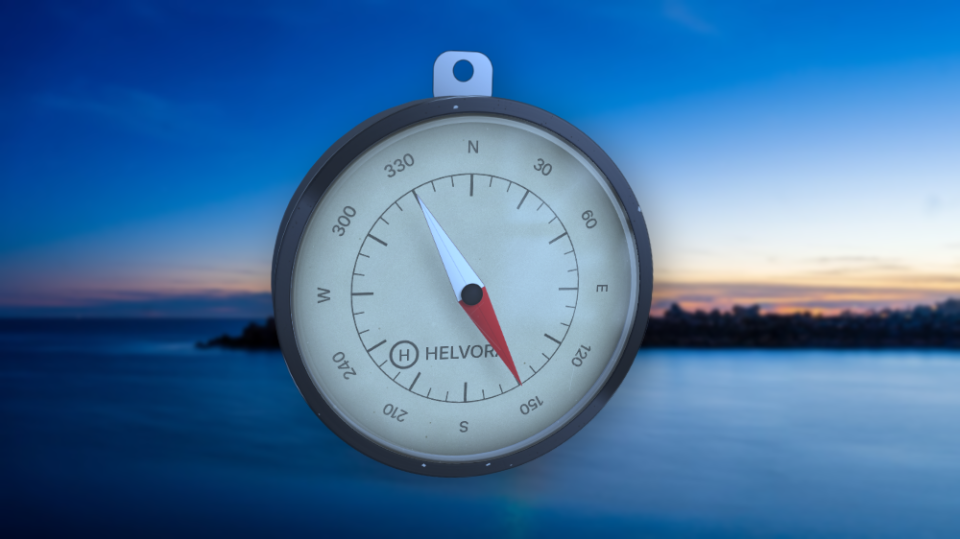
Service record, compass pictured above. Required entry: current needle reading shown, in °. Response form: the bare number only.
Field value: 150
